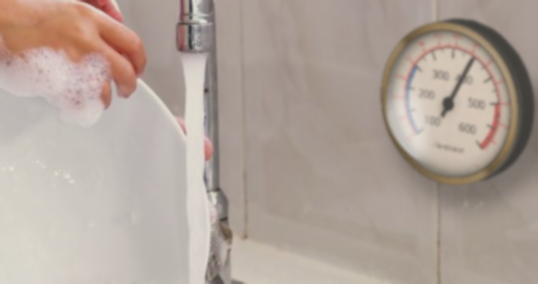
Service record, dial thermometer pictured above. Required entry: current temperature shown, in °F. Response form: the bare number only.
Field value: 400
